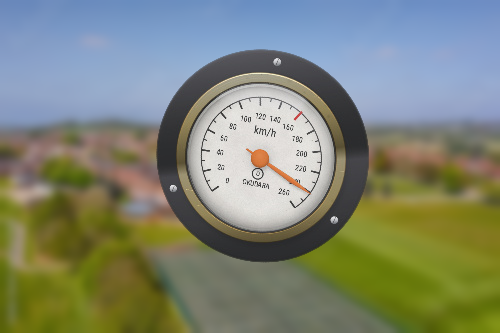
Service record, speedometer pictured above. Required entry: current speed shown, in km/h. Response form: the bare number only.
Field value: 240
